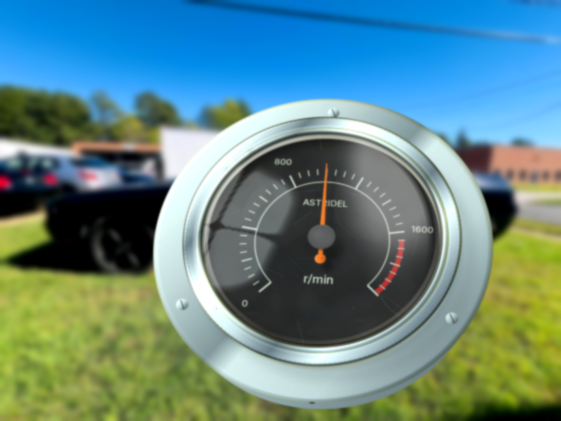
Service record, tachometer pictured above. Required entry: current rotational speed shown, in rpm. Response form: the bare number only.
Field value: 1000
